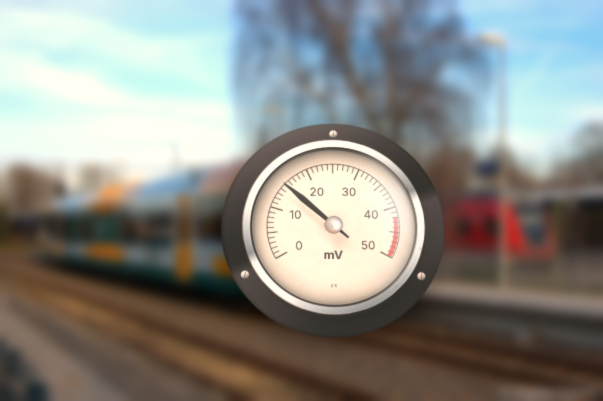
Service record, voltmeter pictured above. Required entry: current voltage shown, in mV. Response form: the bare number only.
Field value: 15
